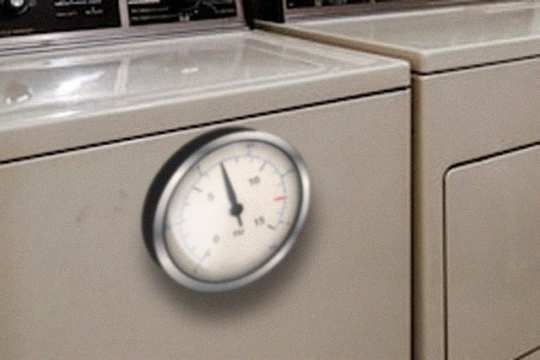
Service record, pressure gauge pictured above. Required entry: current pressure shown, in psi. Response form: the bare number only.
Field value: 7
